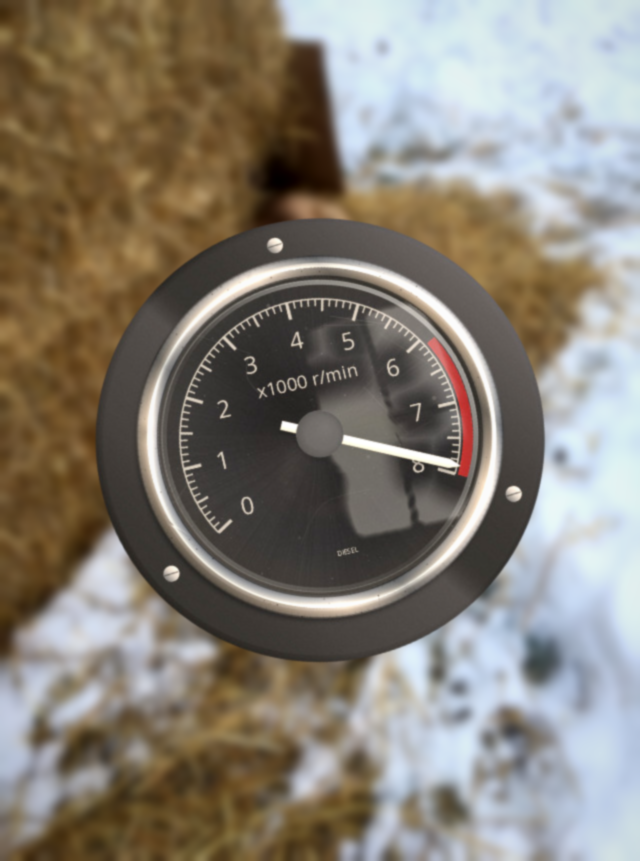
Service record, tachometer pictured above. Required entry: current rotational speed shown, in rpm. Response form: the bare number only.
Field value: 7900
